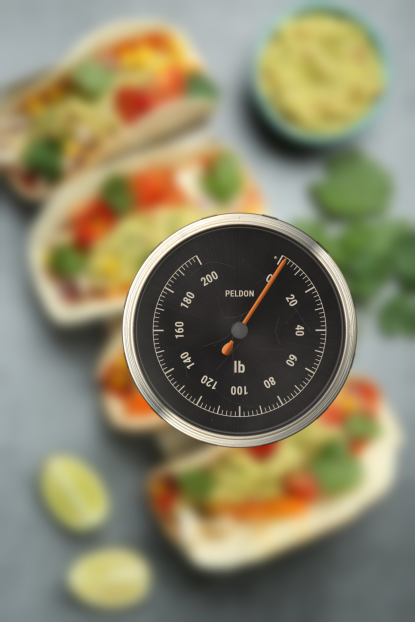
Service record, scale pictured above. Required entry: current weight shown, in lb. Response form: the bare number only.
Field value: 2
